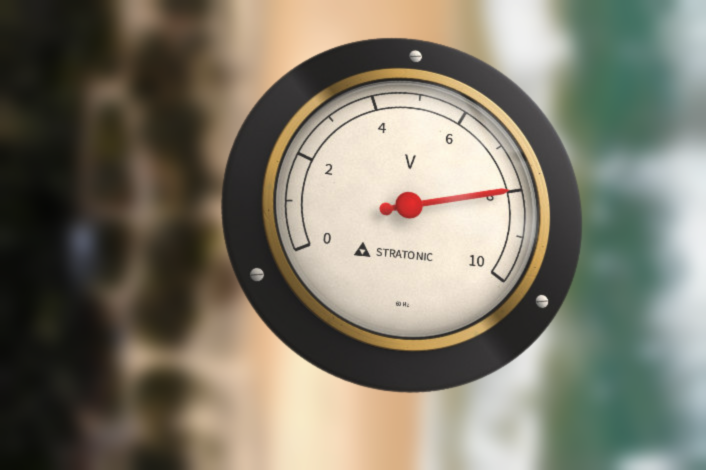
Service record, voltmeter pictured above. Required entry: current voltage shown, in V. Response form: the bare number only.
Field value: 8
